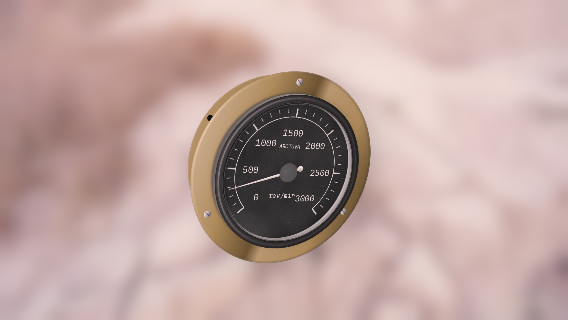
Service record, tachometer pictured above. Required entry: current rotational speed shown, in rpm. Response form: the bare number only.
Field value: 300
